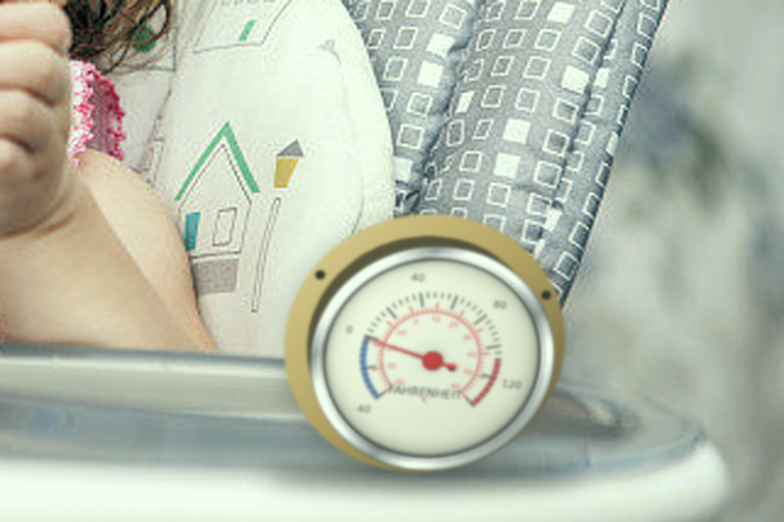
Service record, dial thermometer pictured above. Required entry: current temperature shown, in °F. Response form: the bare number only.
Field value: 0
